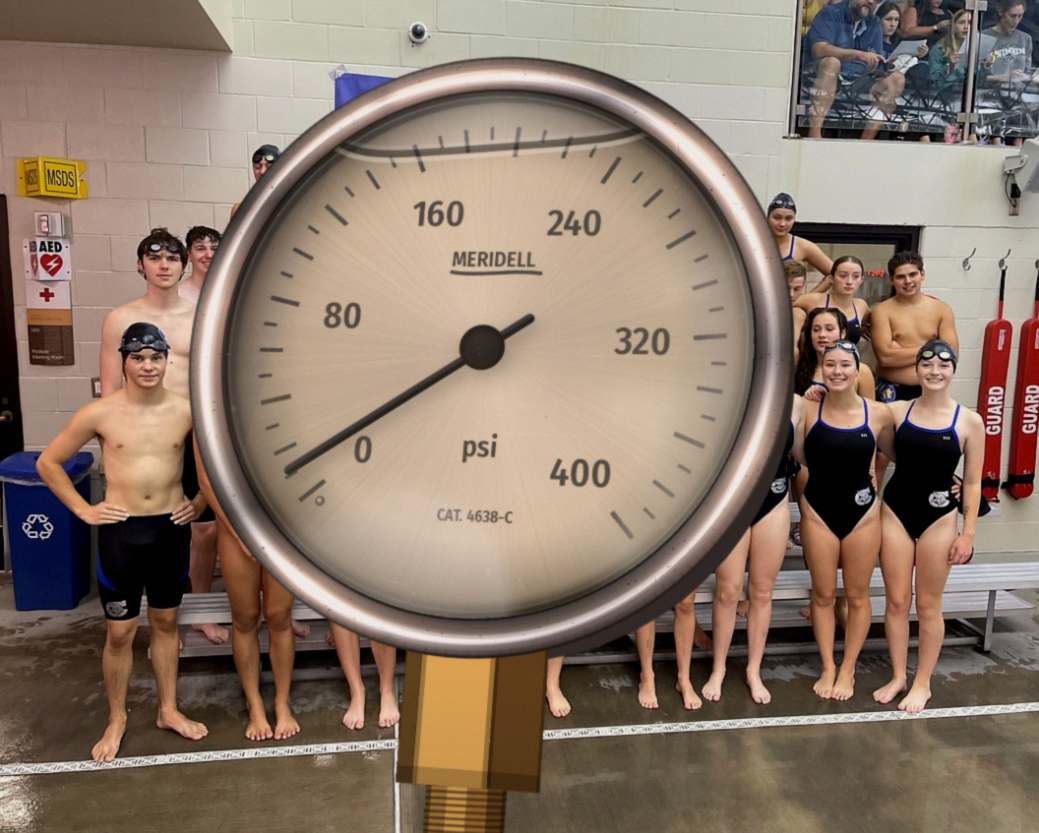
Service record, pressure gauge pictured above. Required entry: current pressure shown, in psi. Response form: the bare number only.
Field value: 10
